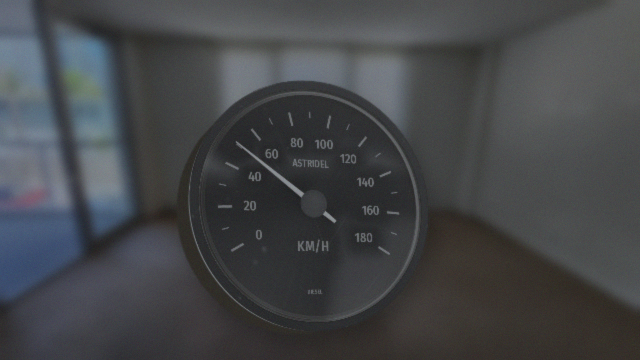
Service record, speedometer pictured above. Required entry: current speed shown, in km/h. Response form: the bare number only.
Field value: 50
